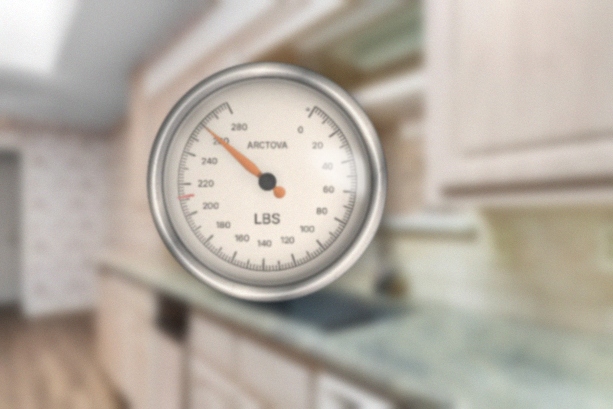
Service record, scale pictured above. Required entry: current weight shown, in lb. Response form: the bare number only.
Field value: 260
